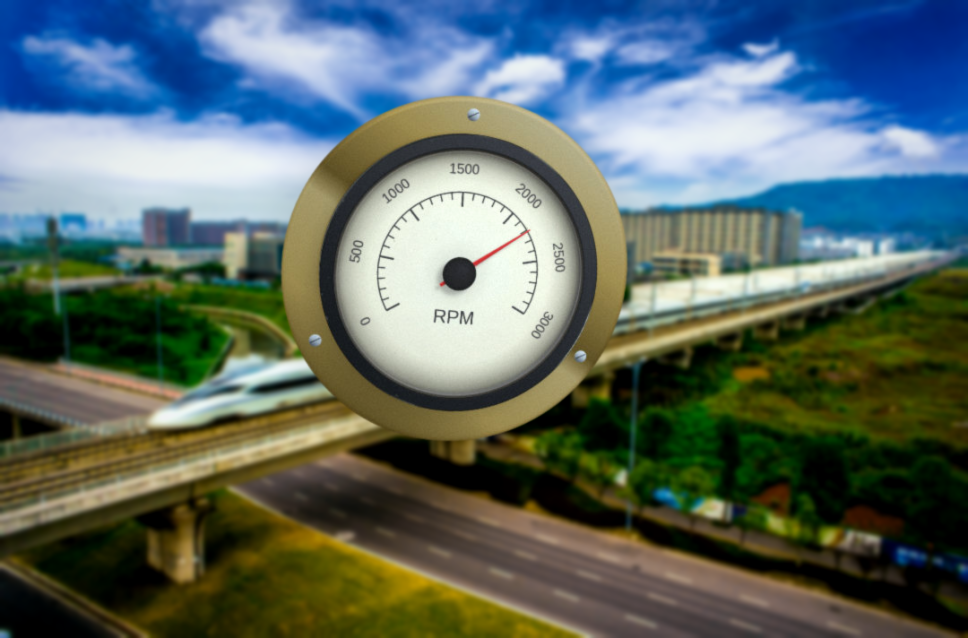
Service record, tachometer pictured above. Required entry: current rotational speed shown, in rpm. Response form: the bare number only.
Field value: 2200
